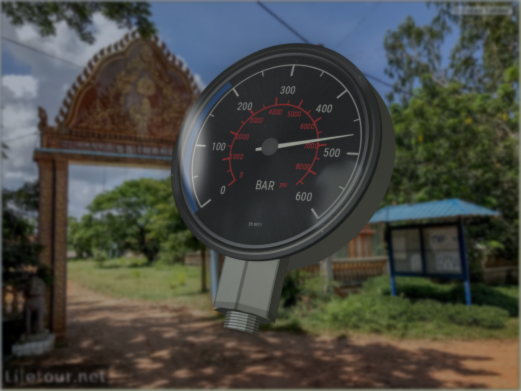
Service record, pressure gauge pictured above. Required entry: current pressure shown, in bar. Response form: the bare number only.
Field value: 475
